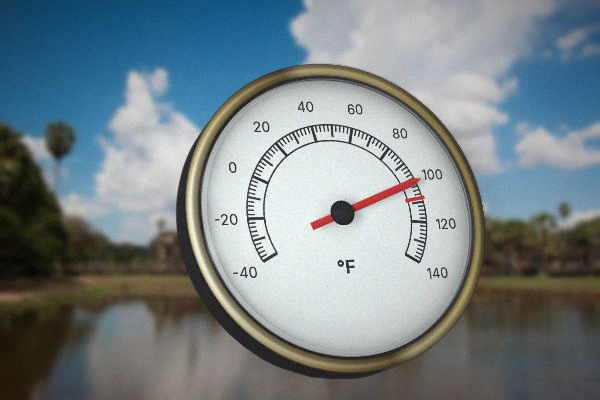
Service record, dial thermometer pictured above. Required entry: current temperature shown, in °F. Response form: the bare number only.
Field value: 100
